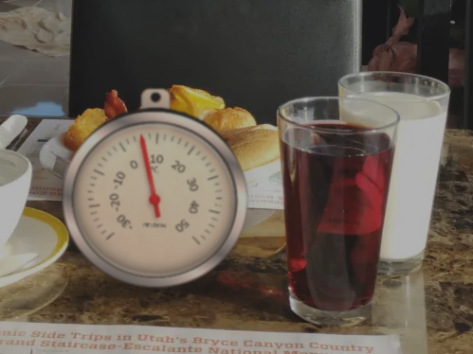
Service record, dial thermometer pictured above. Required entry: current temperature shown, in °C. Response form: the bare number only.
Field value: 6
